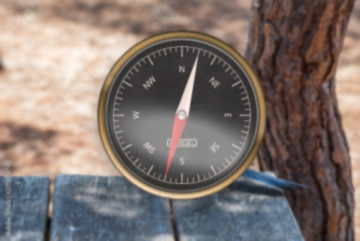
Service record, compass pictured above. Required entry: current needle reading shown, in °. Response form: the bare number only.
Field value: 195
